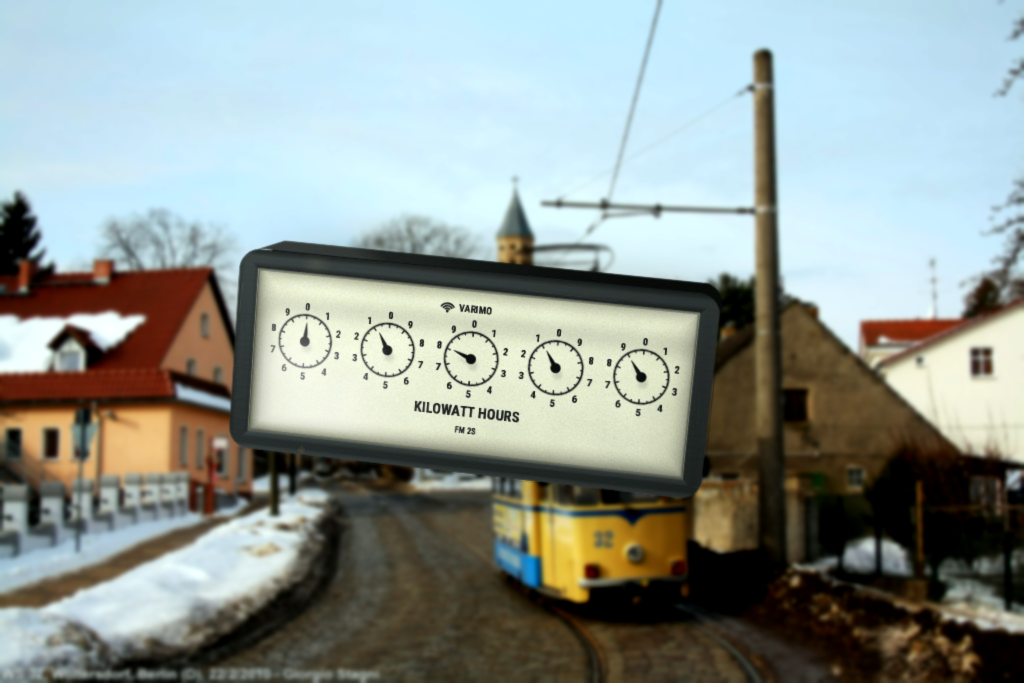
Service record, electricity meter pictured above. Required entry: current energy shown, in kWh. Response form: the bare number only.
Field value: 809
